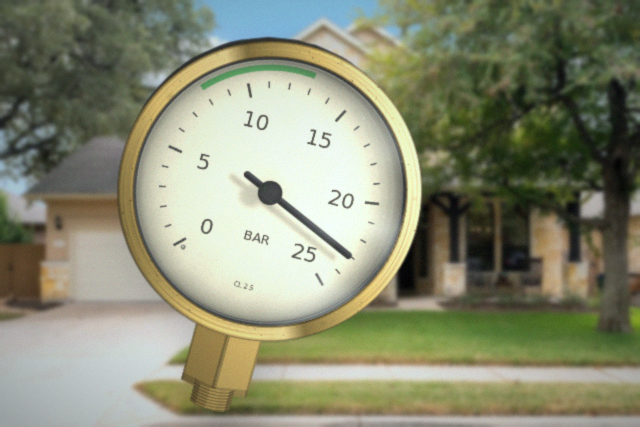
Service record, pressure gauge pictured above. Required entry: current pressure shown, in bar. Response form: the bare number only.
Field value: 23
